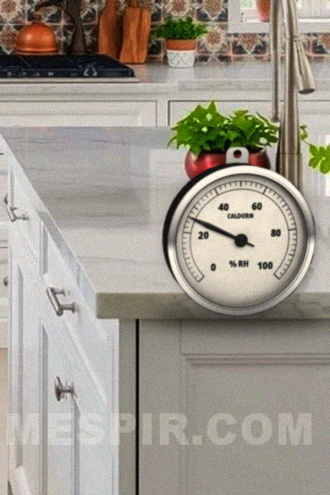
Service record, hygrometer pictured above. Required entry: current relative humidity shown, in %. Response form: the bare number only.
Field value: 26
